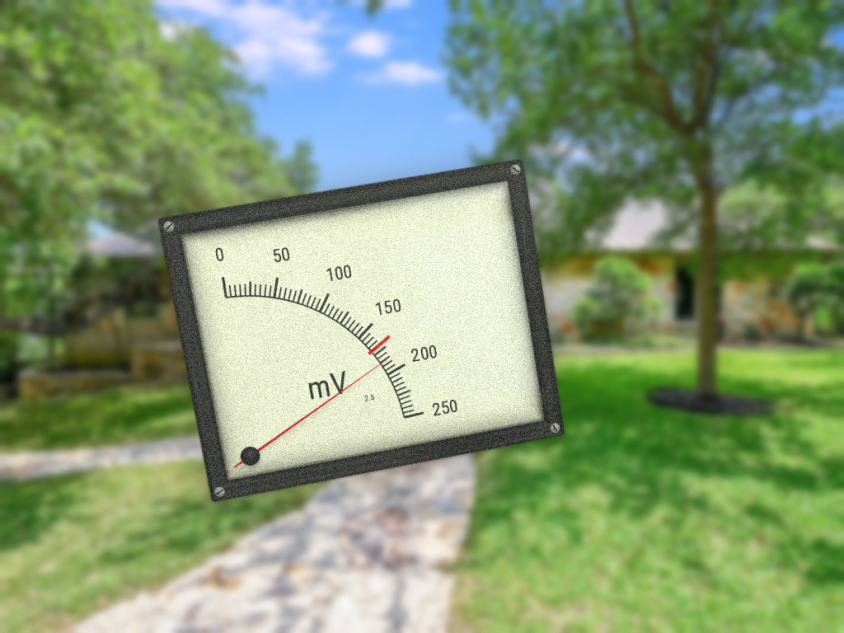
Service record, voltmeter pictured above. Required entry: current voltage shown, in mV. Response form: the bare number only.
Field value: 185
